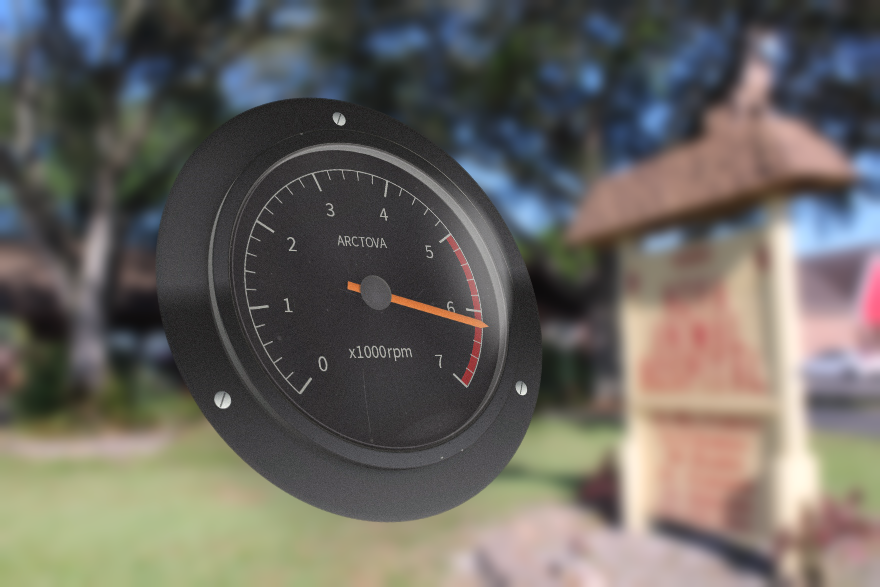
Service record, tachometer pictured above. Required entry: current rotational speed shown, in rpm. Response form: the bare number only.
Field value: 6200
